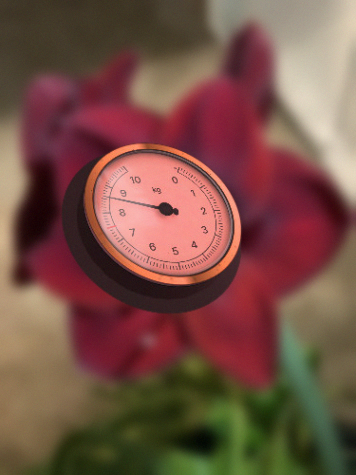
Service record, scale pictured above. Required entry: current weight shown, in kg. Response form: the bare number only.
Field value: 8.5
